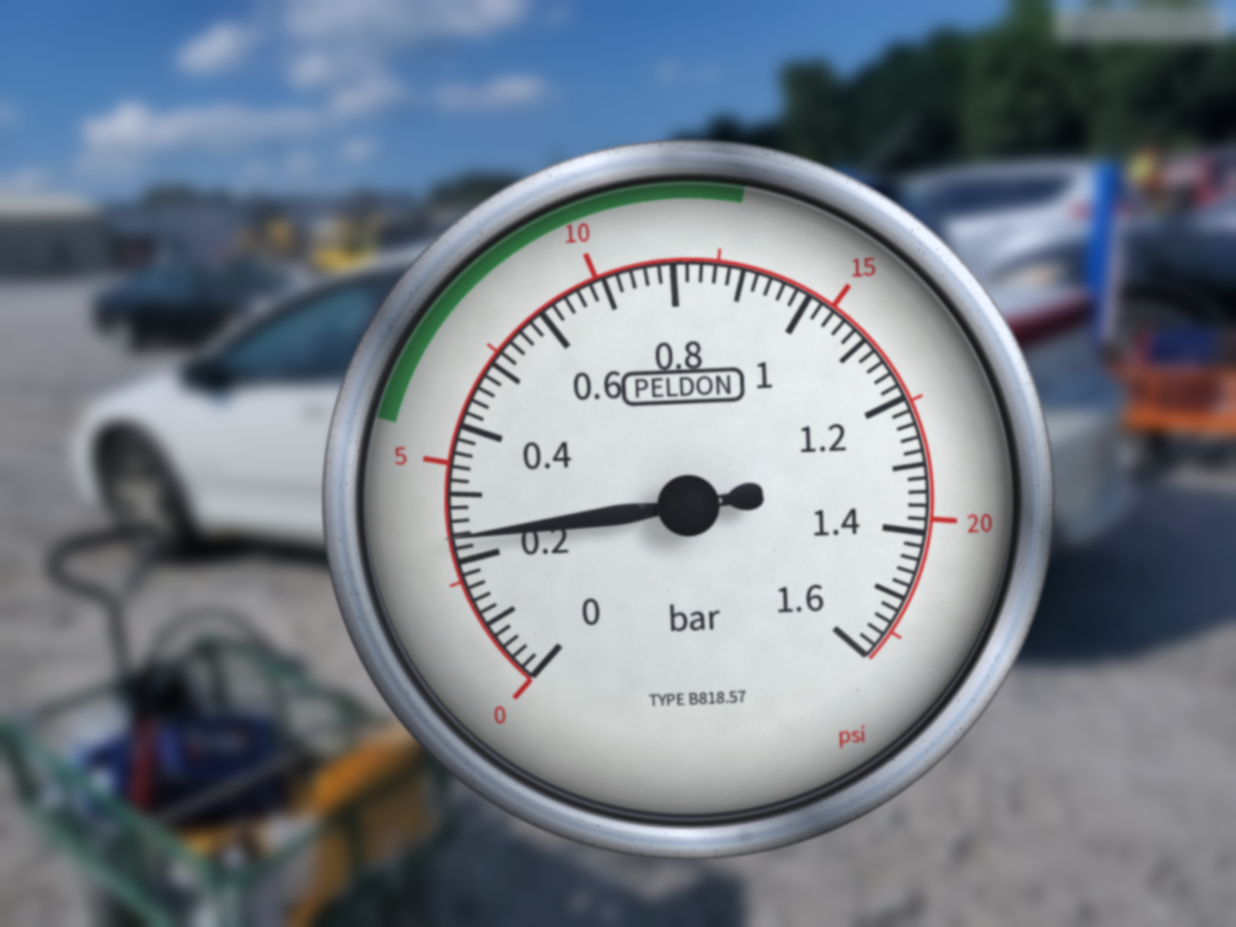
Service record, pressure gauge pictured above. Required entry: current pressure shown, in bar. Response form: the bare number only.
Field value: 0.24
